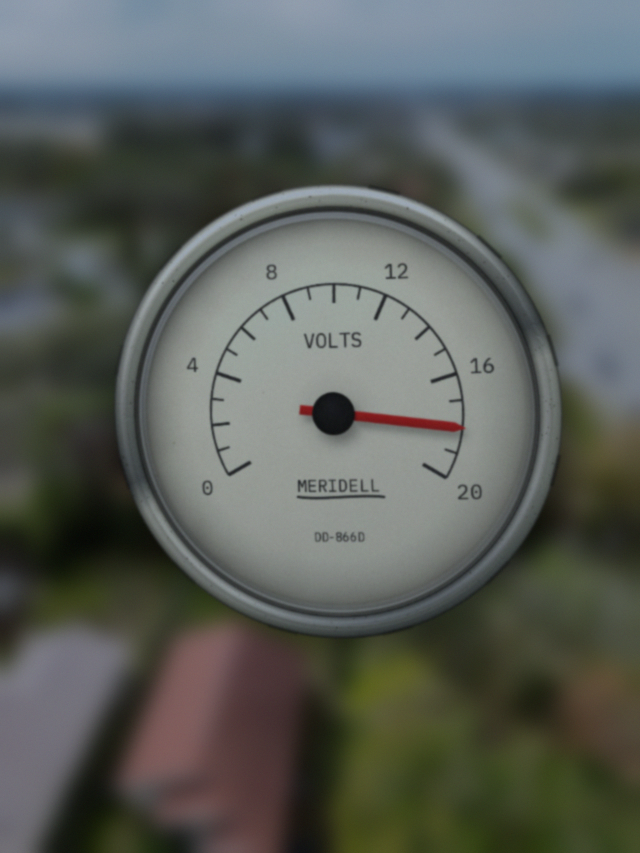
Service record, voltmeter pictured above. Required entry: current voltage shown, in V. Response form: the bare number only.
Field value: 18
